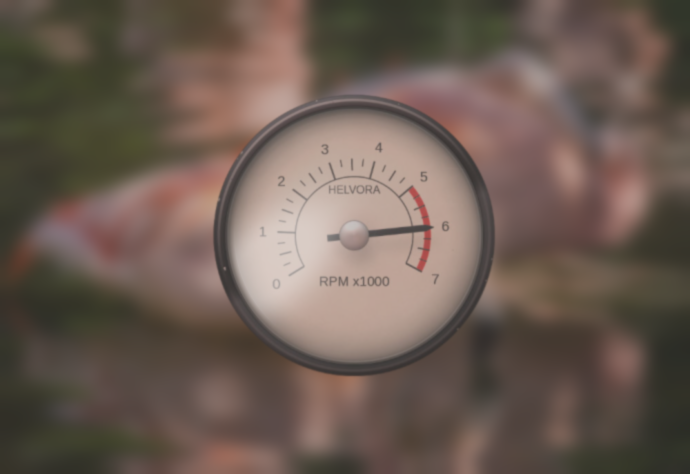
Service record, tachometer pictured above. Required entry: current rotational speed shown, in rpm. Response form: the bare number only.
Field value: 6000
